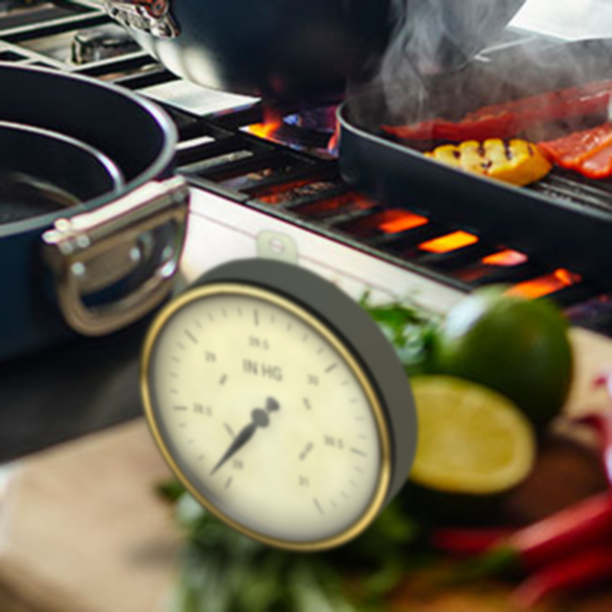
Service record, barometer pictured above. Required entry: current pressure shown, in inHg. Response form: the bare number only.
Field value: 28.1
